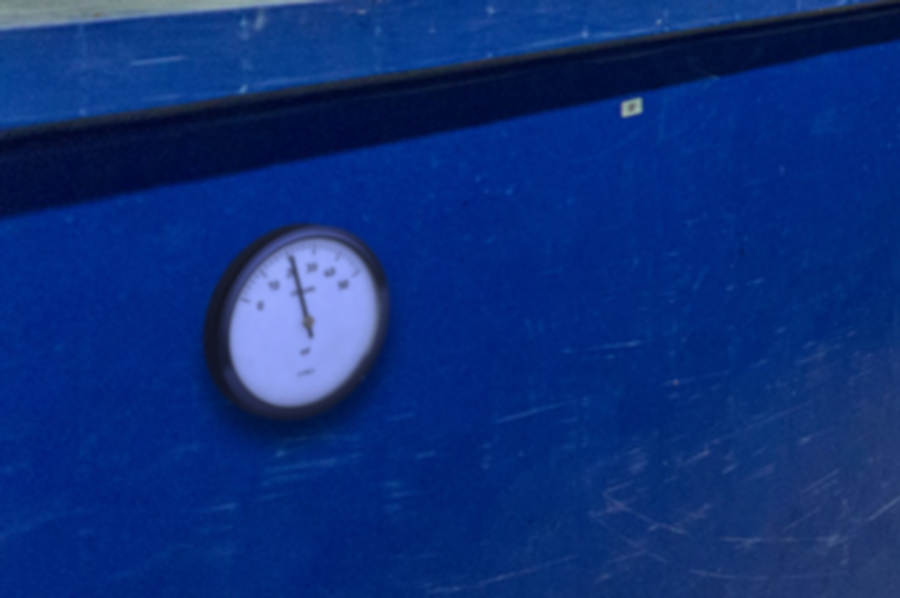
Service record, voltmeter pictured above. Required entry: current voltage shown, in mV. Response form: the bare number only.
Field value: 20
